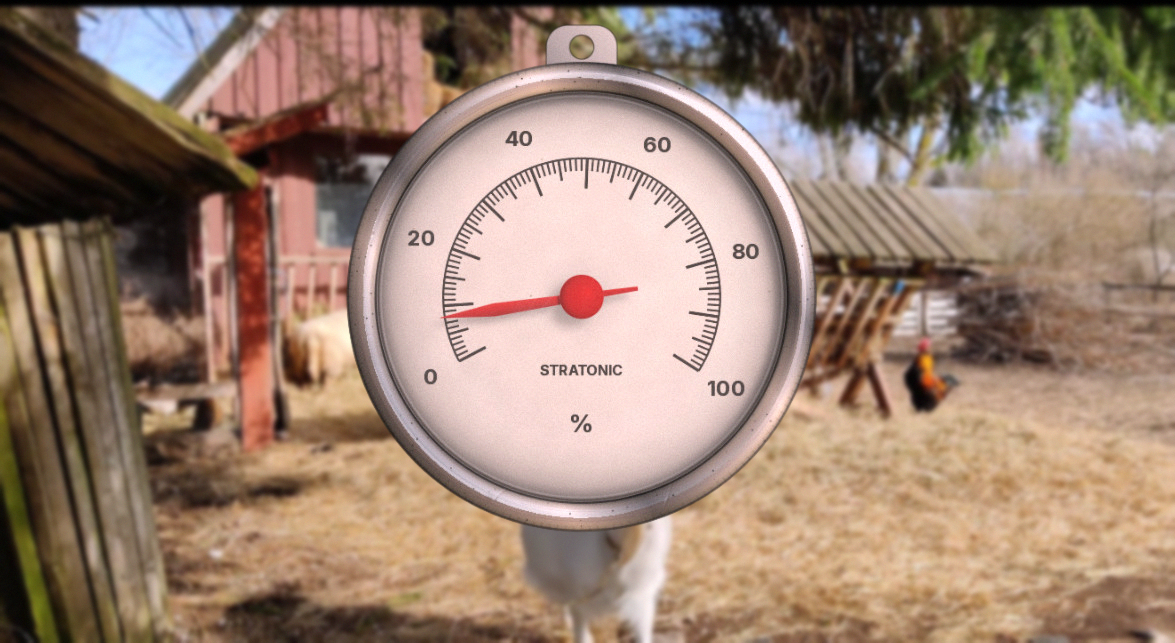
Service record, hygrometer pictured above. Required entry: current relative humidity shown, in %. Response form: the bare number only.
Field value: 8
